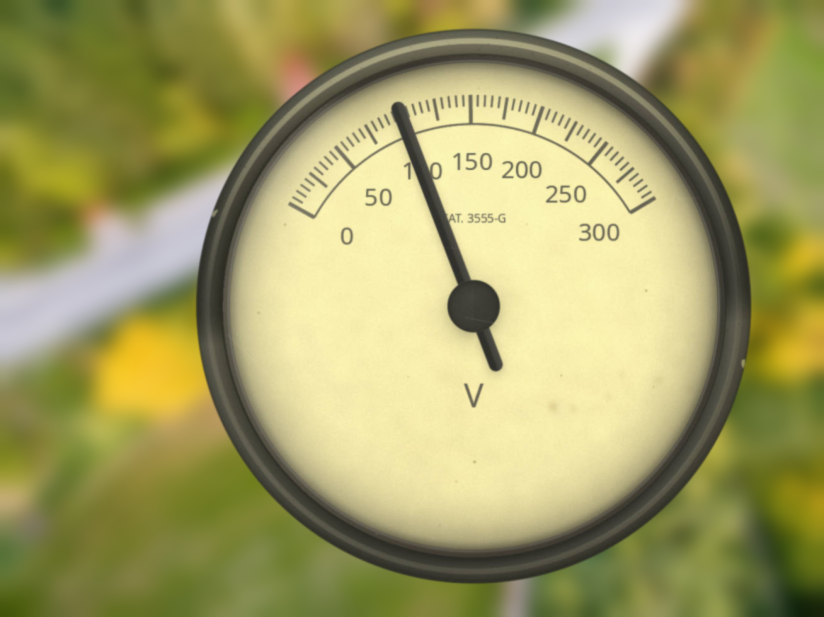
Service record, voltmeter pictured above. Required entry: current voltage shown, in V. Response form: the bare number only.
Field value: 100
